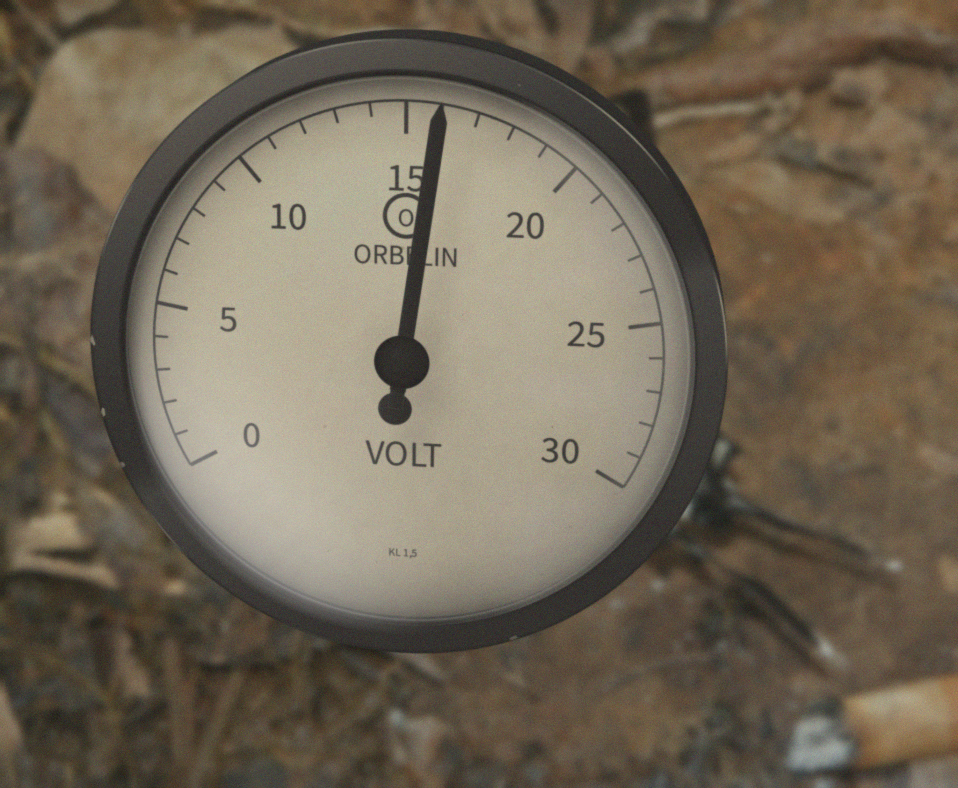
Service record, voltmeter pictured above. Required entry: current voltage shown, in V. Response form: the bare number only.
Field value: 16
